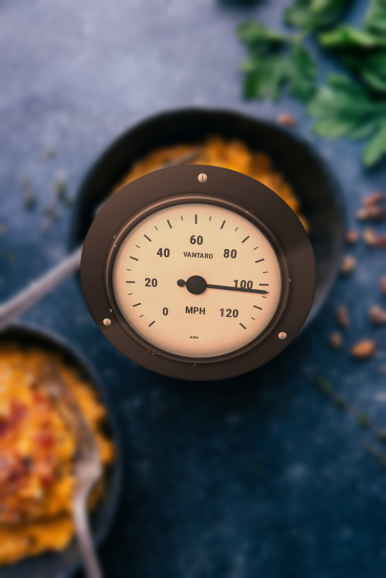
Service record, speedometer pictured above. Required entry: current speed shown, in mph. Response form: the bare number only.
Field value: 102.5
